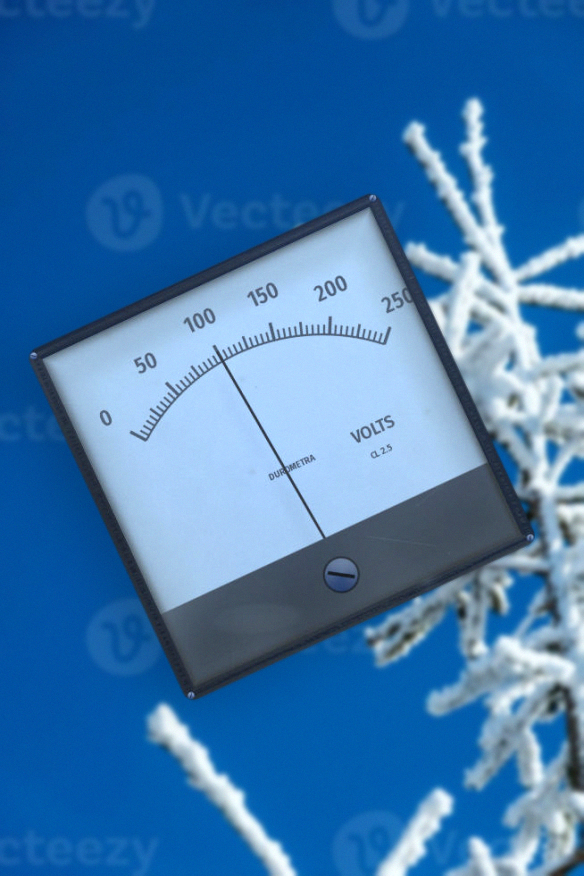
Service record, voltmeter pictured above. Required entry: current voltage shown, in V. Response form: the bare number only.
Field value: 100
